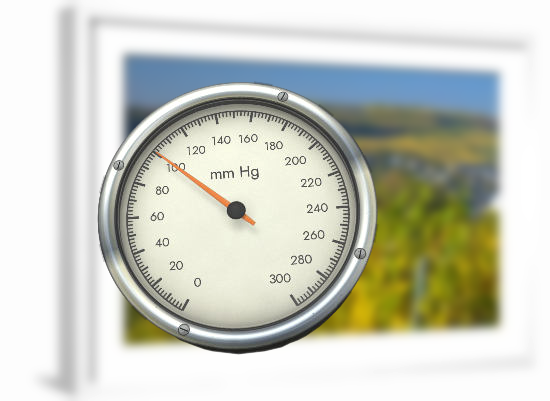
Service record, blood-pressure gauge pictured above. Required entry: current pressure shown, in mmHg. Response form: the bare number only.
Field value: 100
